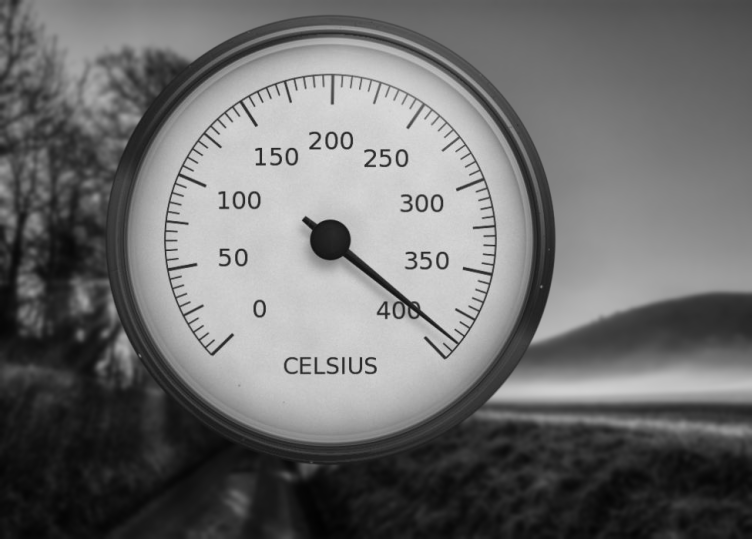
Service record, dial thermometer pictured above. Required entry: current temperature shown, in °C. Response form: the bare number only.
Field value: 390
